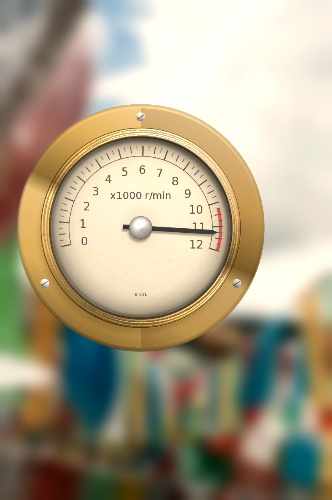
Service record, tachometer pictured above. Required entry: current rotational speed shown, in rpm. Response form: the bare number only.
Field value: 11250
